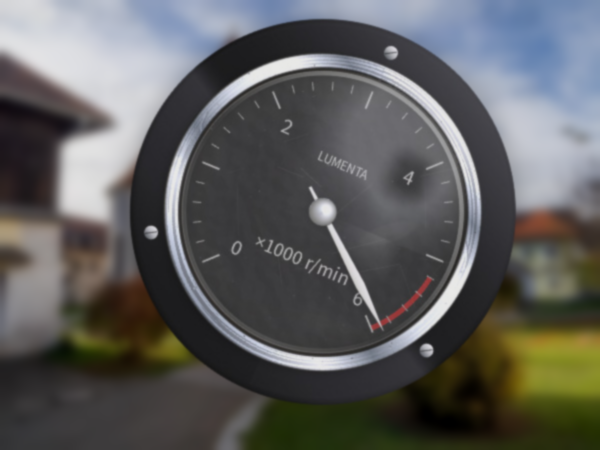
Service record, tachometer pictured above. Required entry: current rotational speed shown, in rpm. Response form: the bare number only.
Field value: 5900
